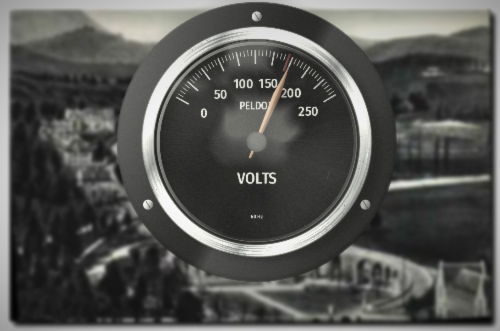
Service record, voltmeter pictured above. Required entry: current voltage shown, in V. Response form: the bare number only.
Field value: 175
